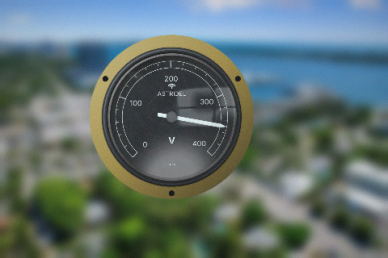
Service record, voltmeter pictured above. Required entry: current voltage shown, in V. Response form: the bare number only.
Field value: 350
